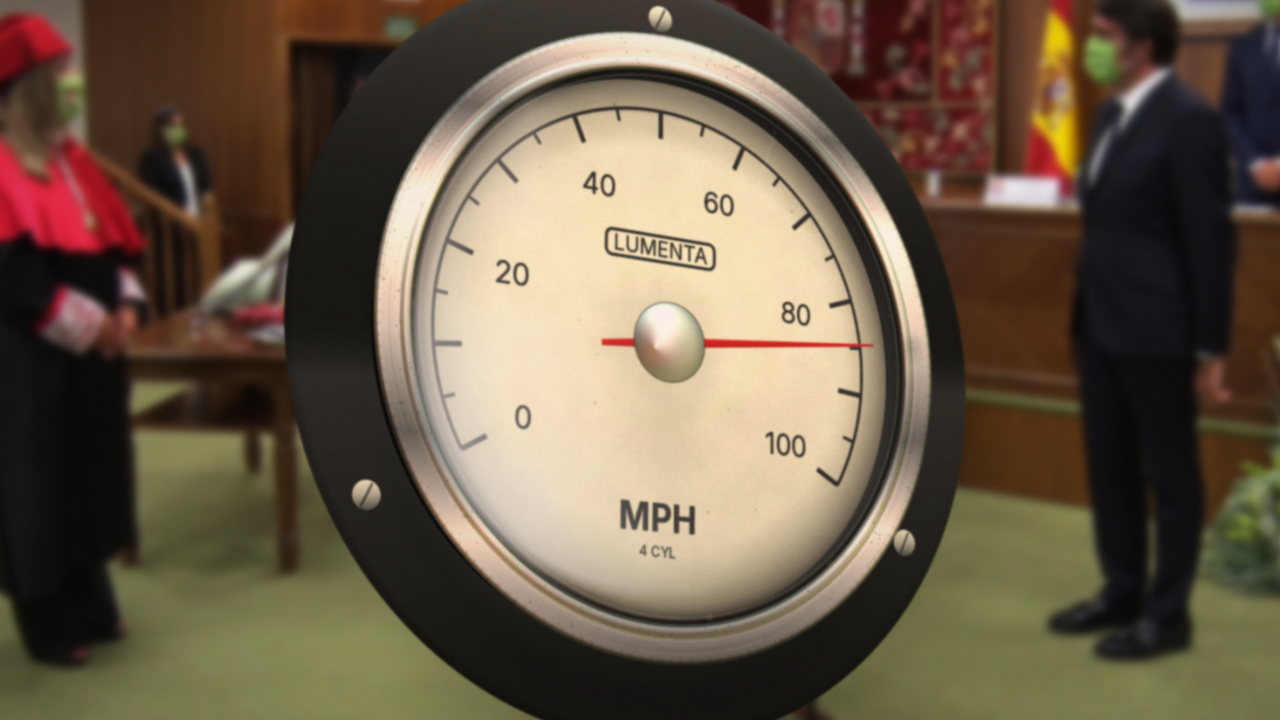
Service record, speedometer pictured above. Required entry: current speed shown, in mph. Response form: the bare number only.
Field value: 85
